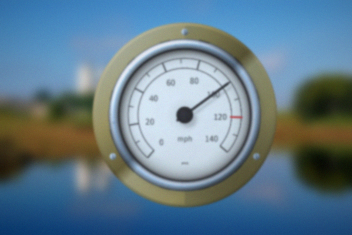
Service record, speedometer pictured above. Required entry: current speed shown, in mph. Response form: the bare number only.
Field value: 100
